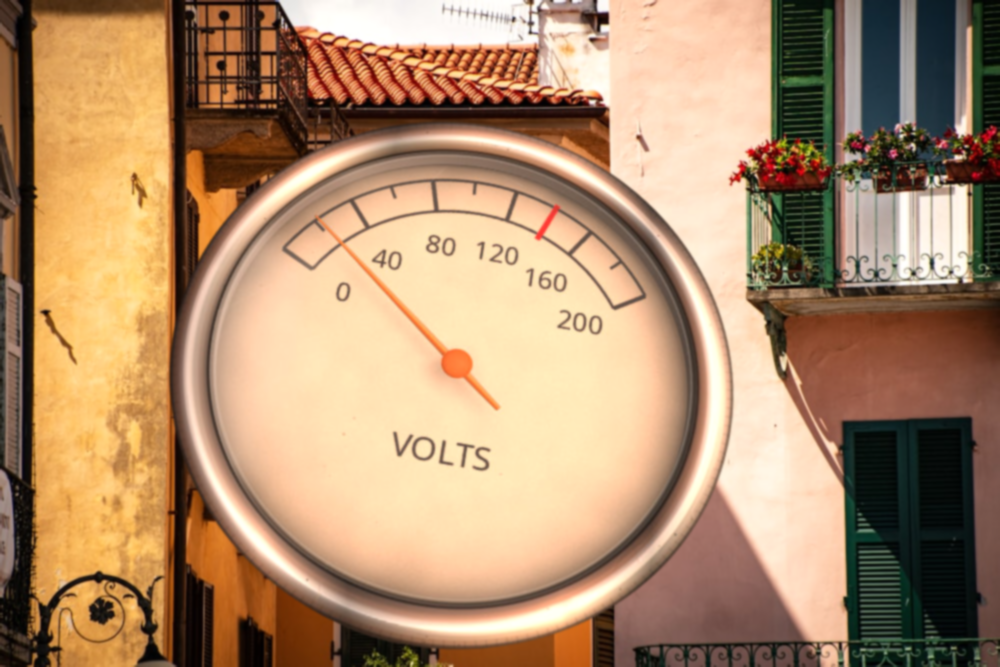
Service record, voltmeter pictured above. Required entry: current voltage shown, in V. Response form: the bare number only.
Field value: 20
